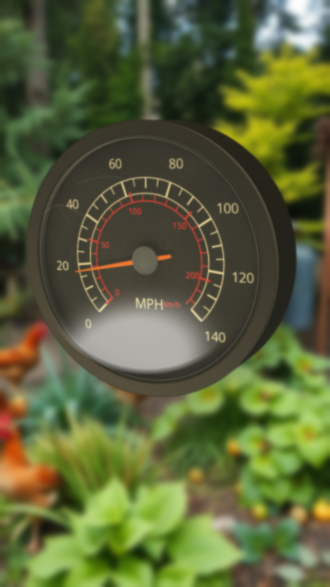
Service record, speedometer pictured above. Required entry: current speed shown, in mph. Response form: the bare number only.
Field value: 17.5
